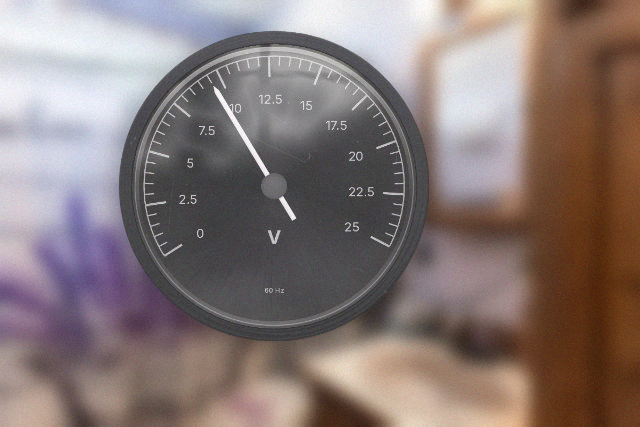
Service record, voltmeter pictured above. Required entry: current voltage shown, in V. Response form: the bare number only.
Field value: 9.5
